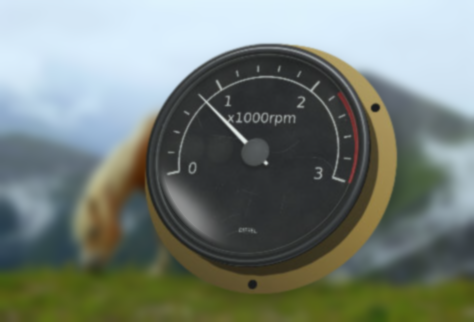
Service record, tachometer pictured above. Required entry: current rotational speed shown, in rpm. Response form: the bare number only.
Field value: 800
